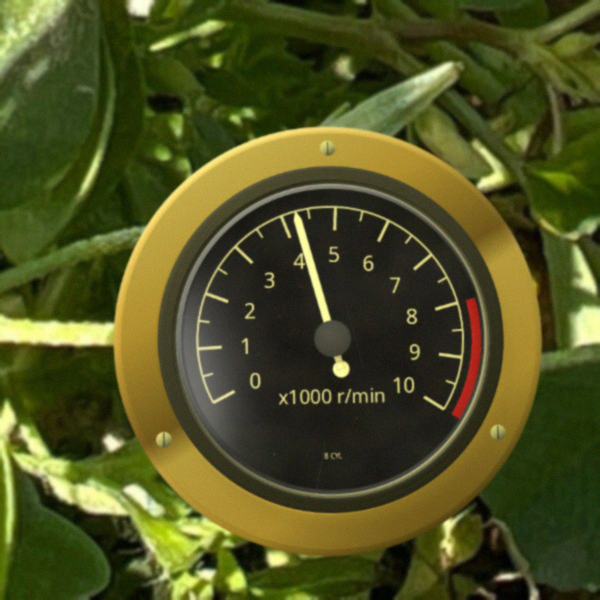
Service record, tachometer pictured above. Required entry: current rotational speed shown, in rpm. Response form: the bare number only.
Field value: 4250
